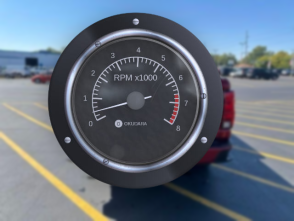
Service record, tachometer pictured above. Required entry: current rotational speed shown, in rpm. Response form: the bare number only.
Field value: 400
